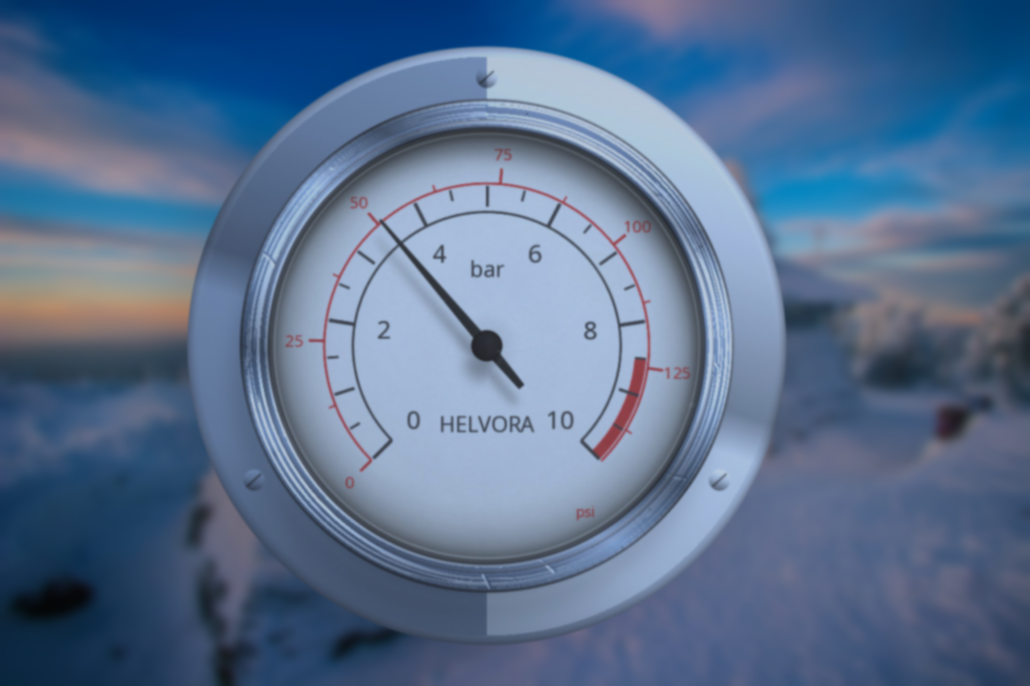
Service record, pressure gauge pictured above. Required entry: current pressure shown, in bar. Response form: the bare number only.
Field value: 3.5
